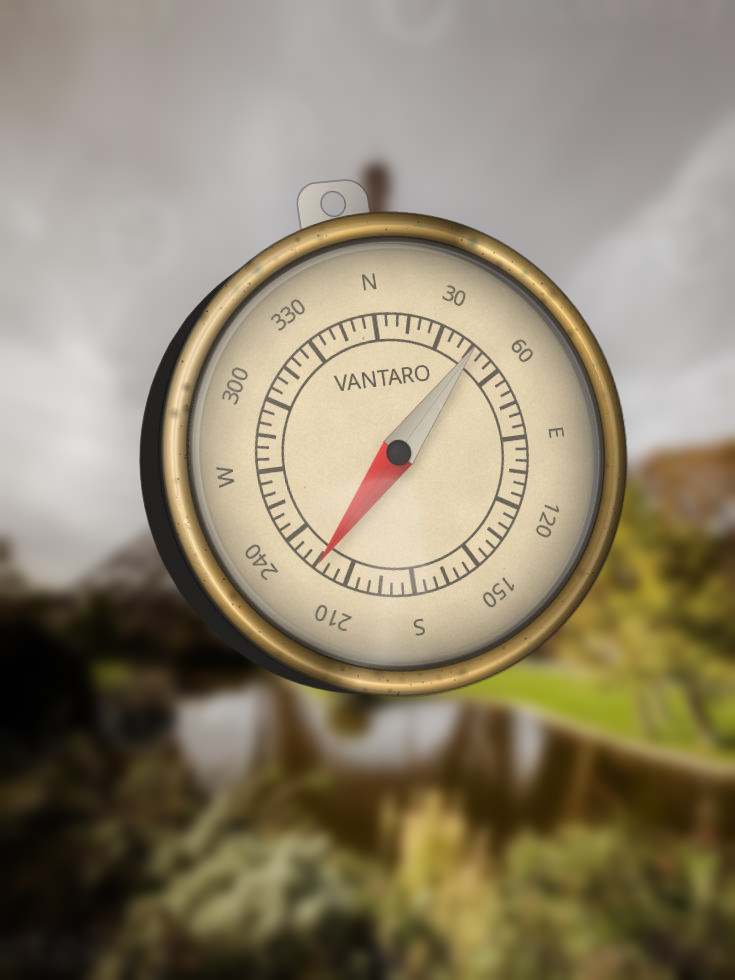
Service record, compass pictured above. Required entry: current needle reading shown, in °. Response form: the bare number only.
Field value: 225
